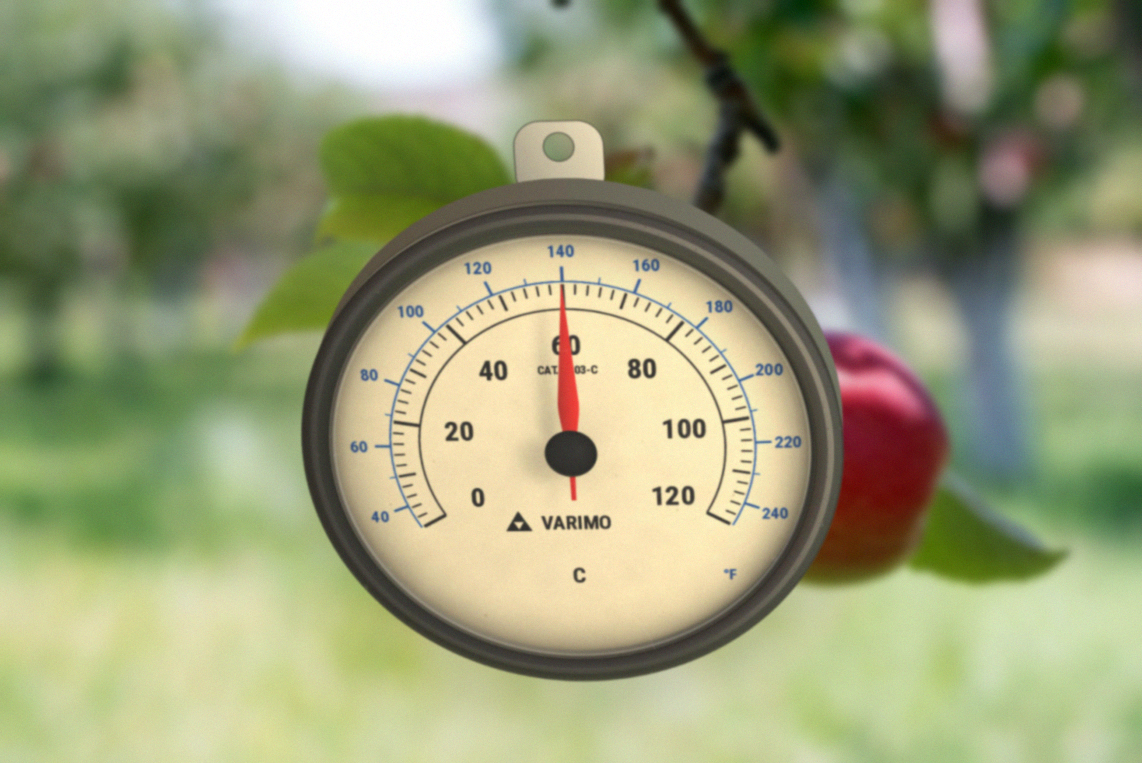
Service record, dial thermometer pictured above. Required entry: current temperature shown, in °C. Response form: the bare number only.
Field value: 60
